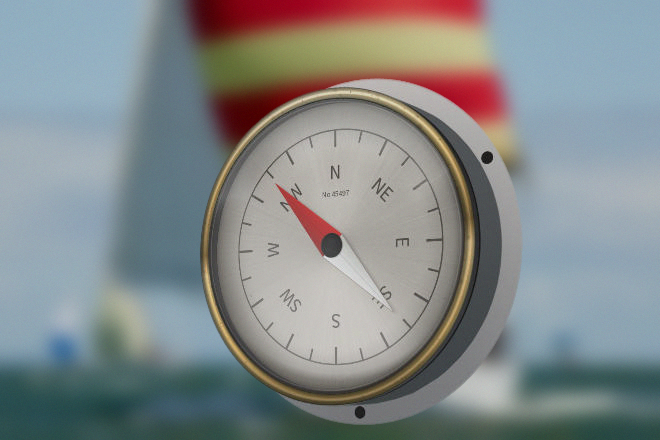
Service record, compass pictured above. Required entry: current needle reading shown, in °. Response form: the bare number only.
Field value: 315
